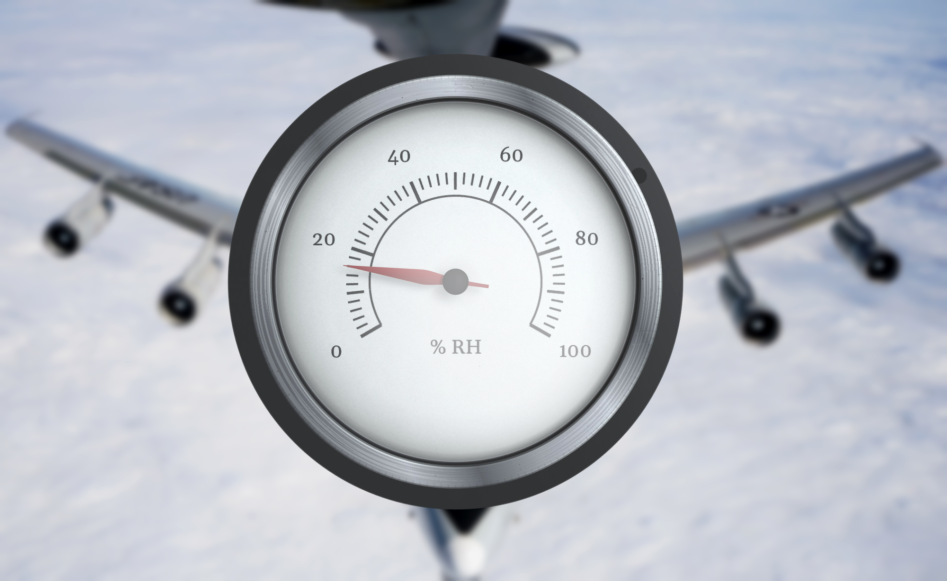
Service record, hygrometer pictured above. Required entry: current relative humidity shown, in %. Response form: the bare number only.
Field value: 16
